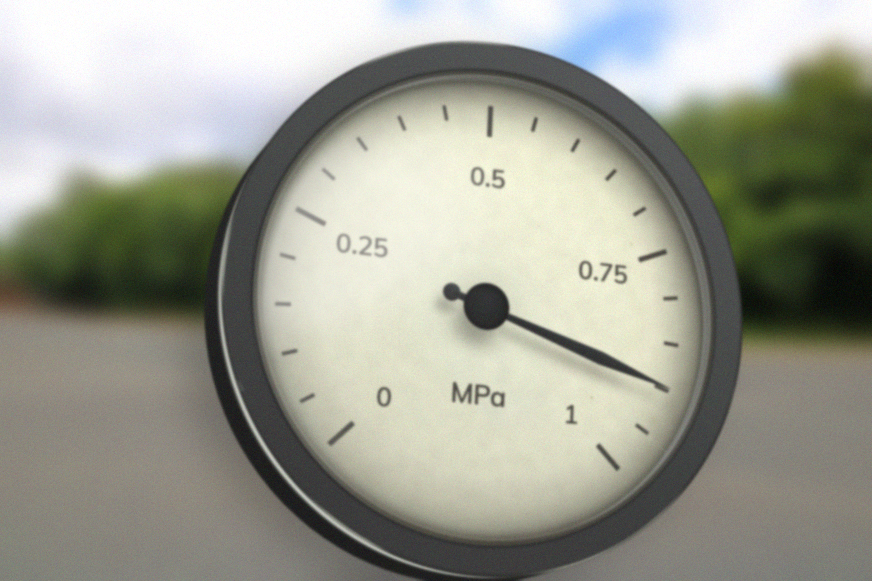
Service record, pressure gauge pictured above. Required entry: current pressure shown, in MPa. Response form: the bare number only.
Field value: 0.9
